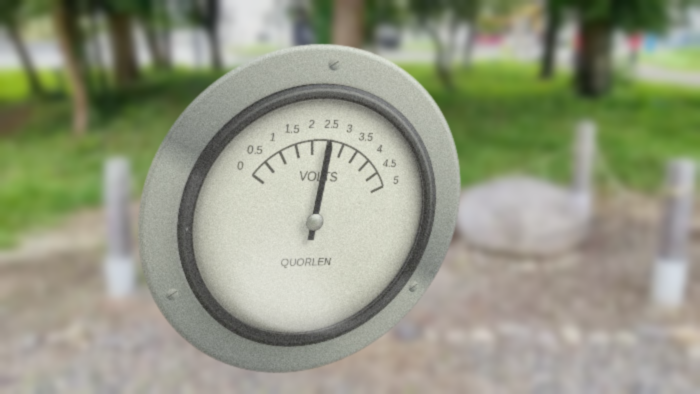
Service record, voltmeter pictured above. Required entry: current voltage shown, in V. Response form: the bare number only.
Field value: 2.5
